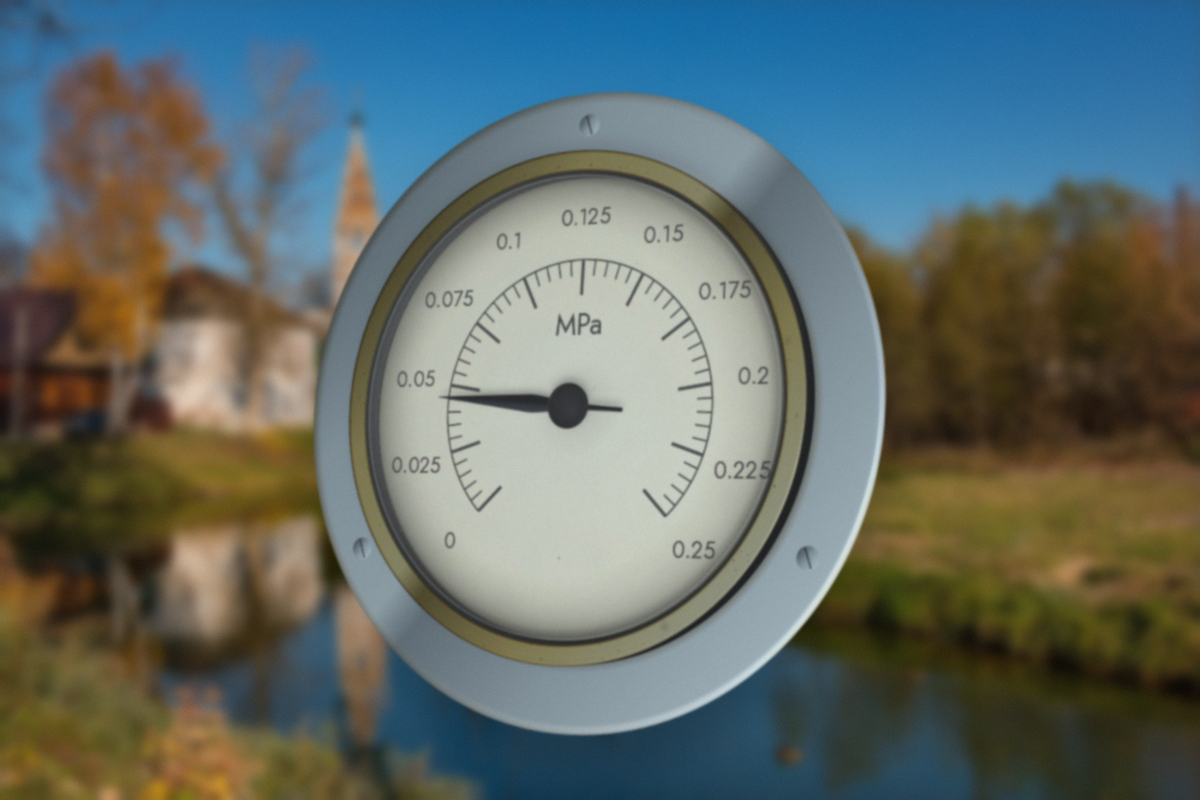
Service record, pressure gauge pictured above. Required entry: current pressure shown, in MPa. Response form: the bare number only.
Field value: 0.045
